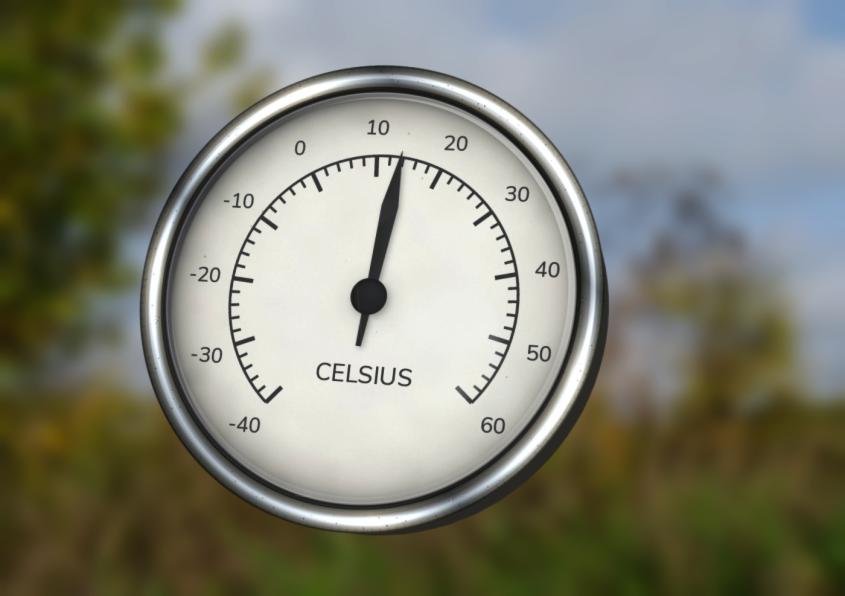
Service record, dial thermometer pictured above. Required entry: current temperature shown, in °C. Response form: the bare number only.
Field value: 14
